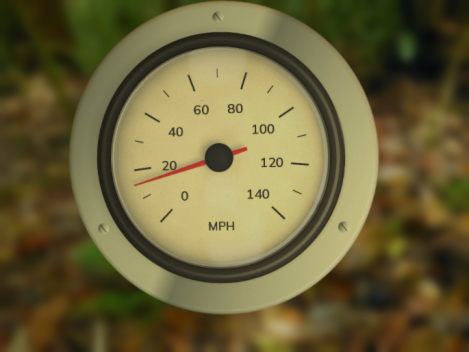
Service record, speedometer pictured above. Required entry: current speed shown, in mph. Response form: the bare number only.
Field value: 15
